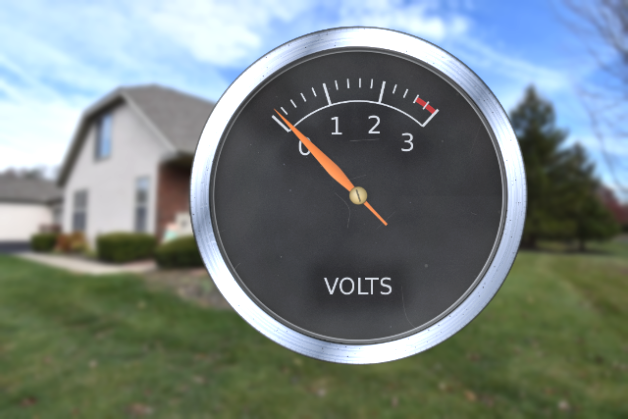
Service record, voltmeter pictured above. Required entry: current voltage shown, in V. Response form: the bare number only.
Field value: 0.1
